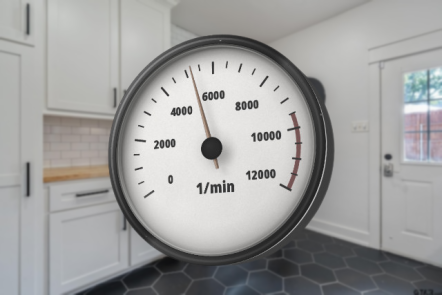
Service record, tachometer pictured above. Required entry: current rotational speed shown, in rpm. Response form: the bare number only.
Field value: 5250
